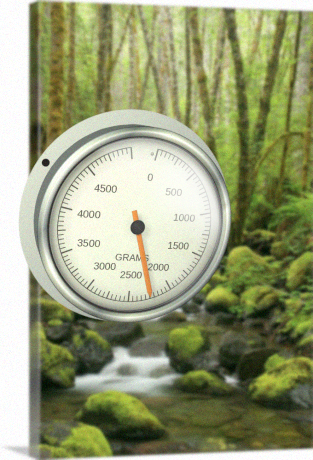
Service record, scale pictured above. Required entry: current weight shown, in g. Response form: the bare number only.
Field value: 2250
